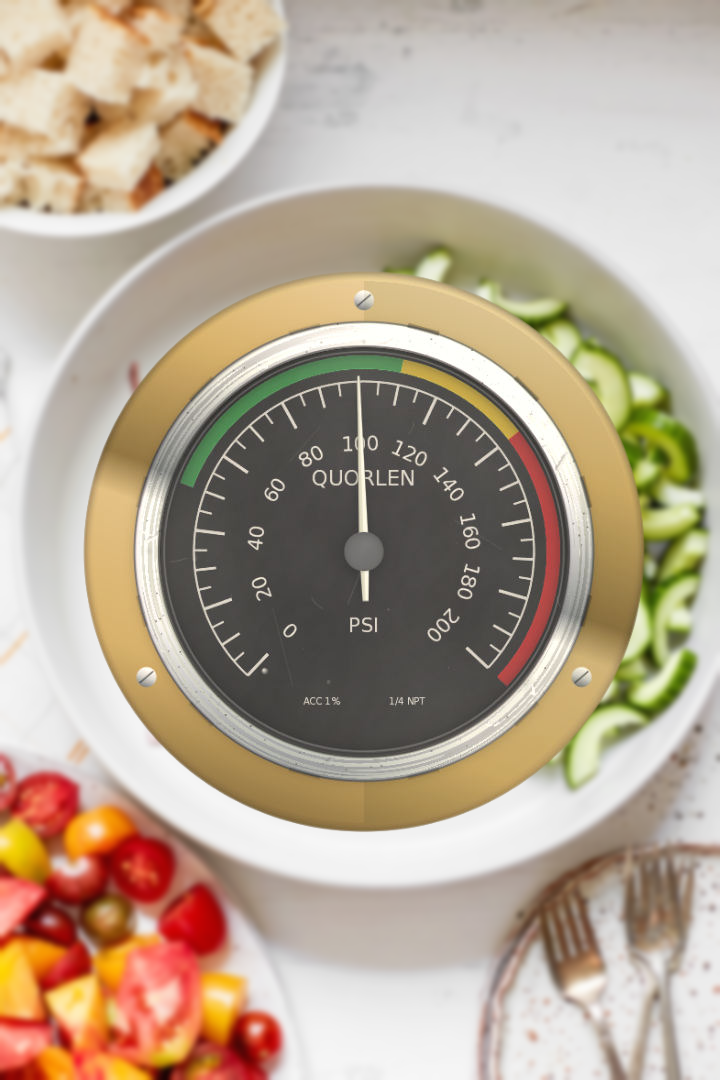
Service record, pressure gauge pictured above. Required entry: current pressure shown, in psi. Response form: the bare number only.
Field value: 100
